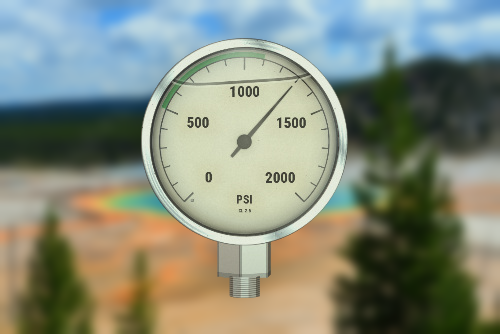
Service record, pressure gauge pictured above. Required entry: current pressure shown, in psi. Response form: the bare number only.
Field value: 1300
